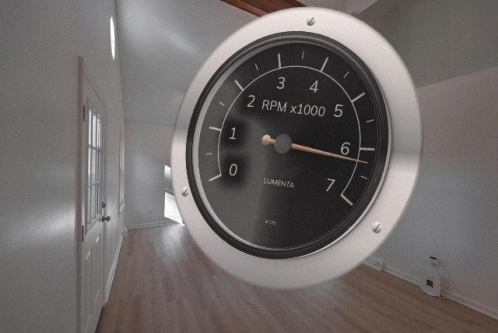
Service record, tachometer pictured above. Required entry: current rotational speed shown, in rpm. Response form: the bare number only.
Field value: 6250
